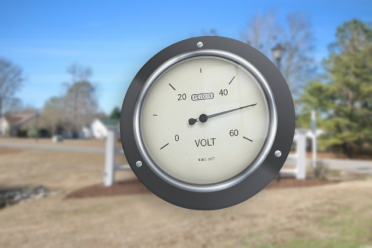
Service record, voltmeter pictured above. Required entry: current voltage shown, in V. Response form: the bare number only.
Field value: 50
